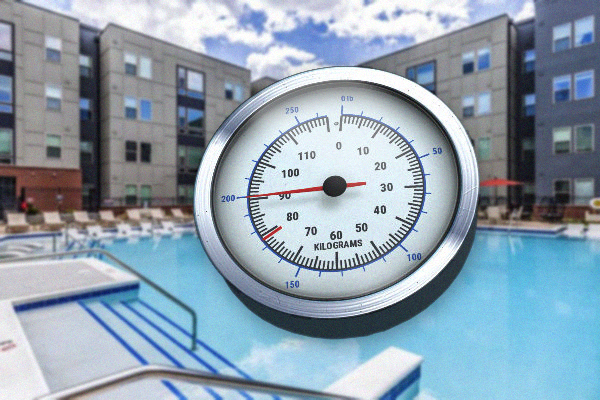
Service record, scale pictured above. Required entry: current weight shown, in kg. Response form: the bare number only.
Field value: 90
